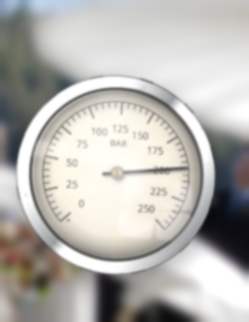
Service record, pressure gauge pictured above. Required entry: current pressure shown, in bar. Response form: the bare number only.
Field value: 200
